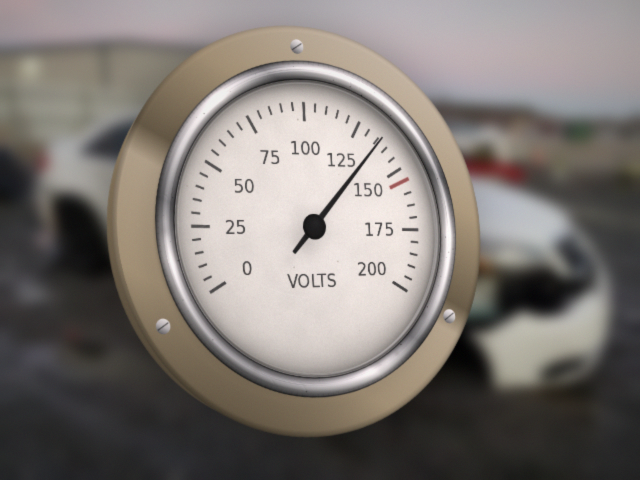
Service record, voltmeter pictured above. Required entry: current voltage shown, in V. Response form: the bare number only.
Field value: 135
